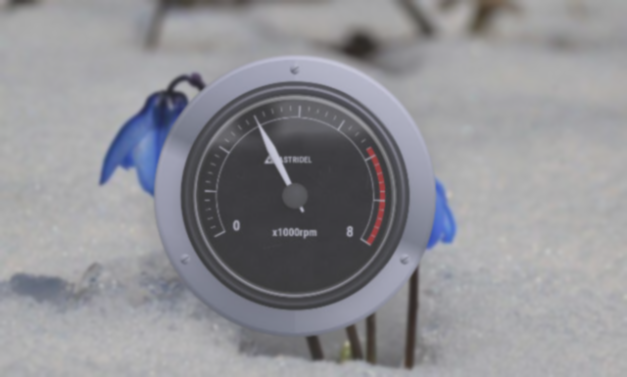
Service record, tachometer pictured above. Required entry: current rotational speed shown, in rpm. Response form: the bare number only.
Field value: 3000
